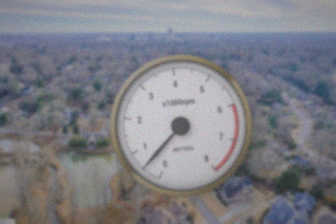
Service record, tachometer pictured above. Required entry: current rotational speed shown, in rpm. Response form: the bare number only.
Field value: 500
